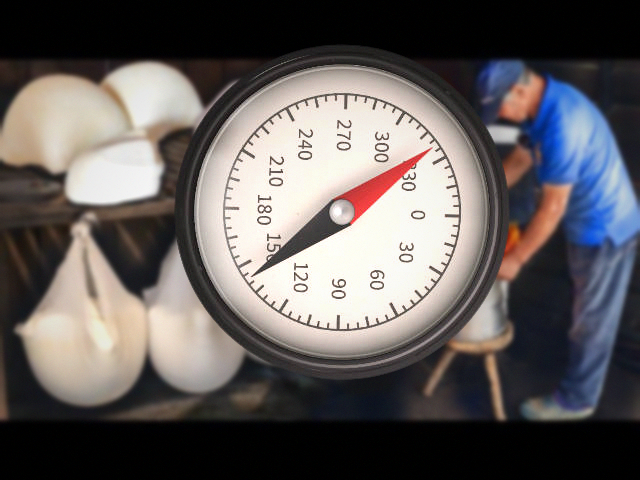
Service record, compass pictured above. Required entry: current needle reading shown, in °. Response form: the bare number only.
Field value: 322.5
